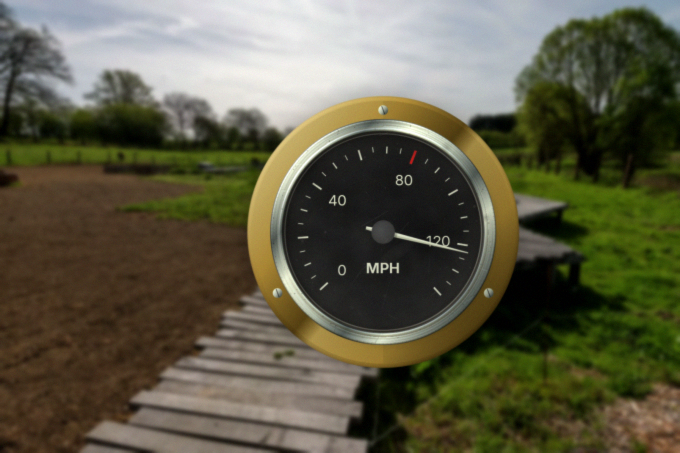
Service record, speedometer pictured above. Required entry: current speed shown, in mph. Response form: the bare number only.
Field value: 122.5
